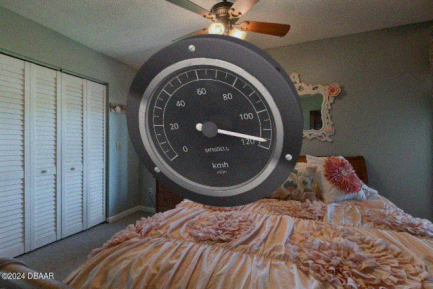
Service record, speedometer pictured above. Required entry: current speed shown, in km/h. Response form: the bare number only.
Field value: 115
